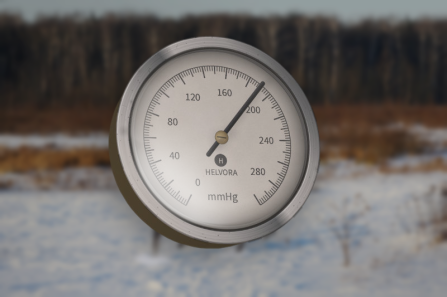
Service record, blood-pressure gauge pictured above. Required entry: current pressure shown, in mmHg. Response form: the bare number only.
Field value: 190
